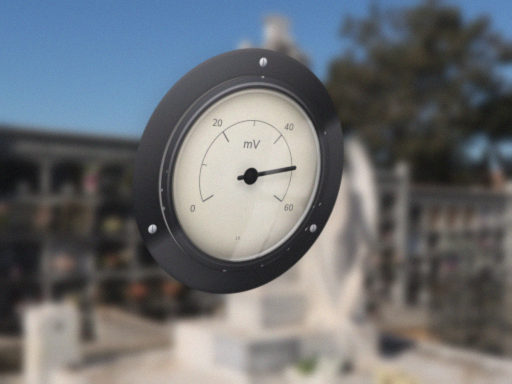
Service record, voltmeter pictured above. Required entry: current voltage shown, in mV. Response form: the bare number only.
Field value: 50
